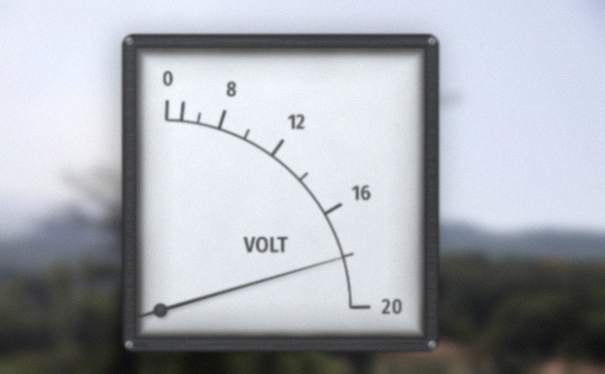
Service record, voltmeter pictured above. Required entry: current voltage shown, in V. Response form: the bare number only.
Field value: 18
